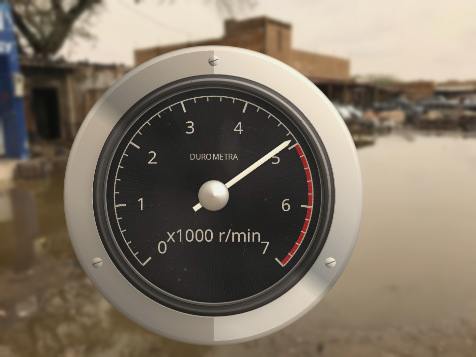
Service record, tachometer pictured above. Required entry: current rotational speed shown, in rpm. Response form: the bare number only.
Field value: 4900
